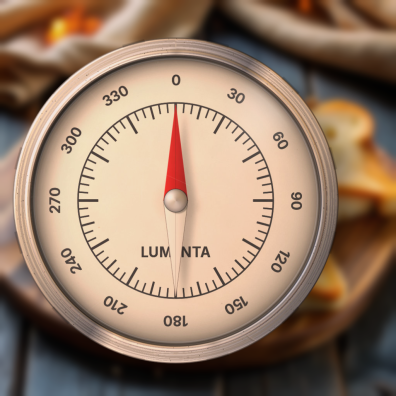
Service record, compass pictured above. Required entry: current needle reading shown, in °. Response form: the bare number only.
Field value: 0
